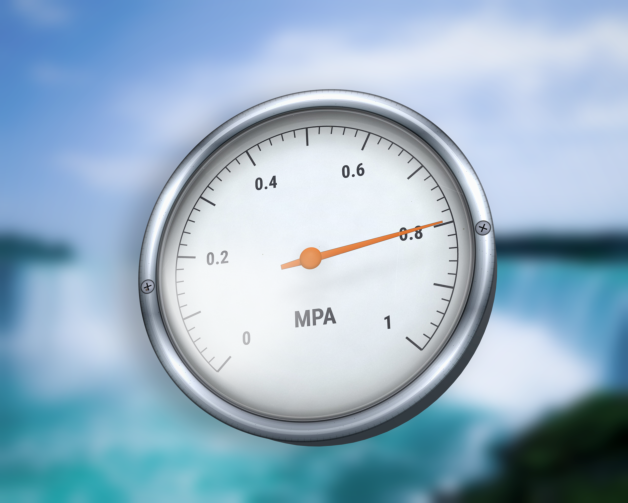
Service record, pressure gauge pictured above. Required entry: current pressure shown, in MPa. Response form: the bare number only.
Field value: 0.8
